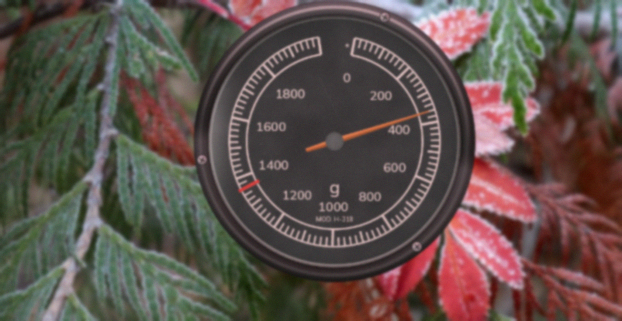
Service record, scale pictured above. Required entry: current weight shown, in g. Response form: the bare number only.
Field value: 360
